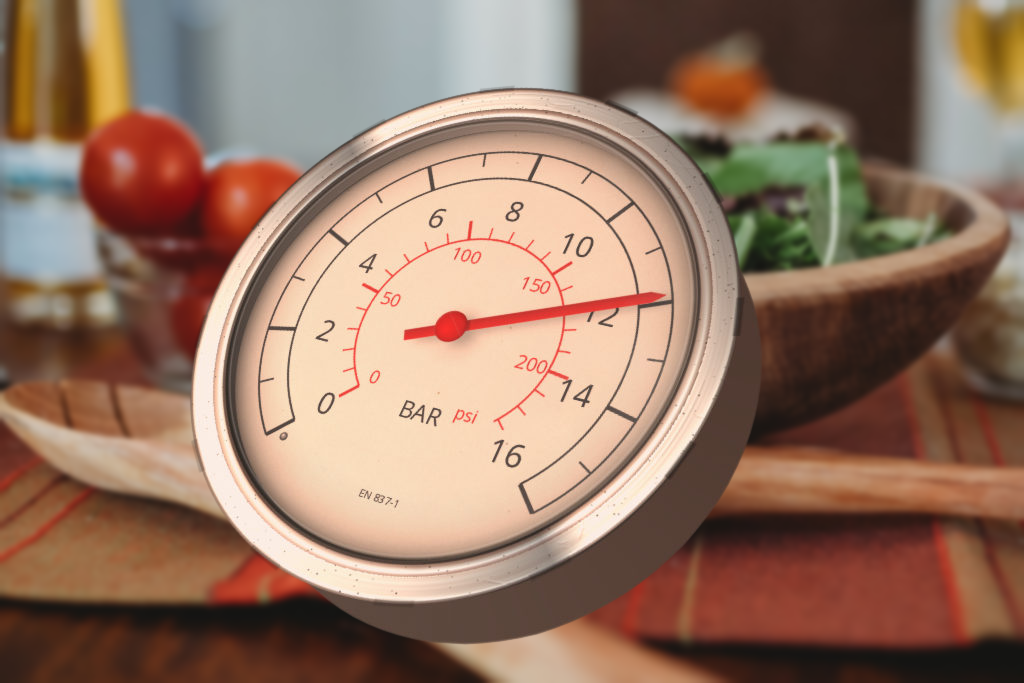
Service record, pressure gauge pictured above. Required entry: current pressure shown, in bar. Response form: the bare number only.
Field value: 12
